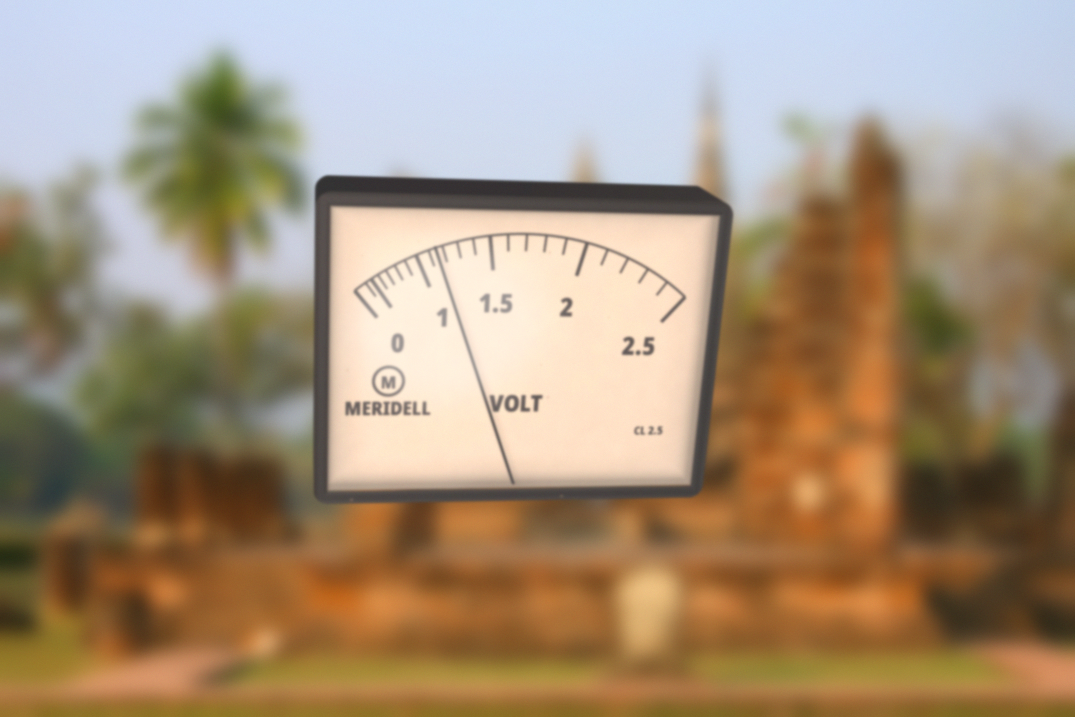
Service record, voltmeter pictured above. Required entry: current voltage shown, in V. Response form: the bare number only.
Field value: 1.15
